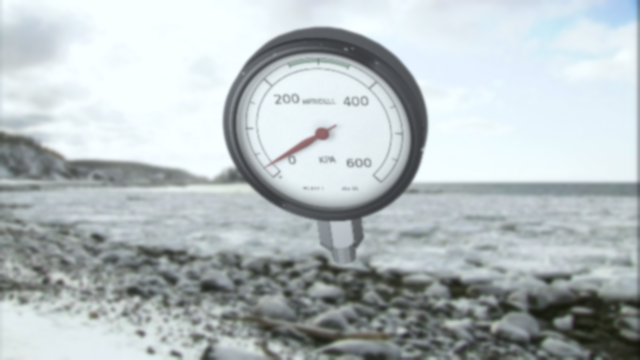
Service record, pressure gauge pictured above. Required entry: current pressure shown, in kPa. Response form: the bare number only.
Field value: 25
